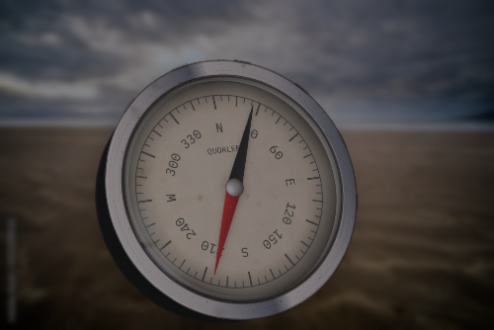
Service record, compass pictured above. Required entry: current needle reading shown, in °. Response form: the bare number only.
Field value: 205
